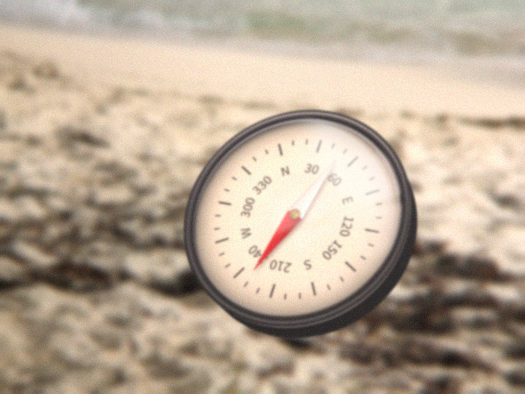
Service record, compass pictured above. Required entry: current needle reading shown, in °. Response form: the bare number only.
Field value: 230
